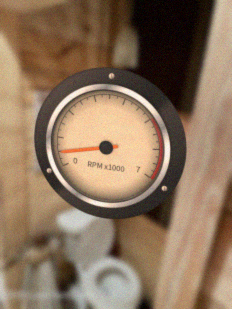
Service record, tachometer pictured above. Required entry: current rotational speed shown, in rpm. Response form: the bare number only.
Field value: 500
